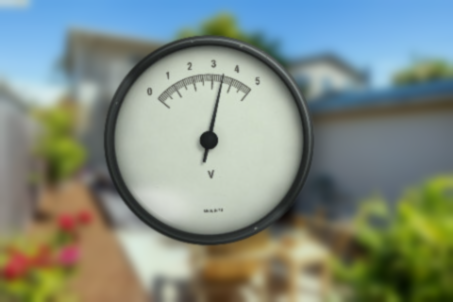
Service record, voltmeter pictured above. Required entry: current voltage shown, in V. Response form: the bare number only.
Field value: 3.5
